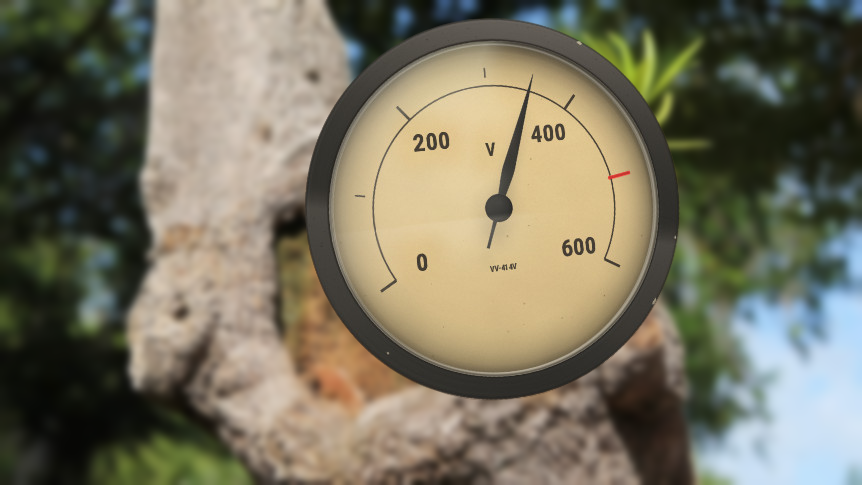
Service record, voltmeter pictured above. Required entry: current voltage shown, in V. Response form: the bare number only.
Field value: 350
